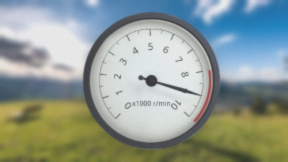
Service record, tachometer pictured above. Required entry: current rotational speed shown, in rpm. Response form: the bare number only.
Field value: 9000
